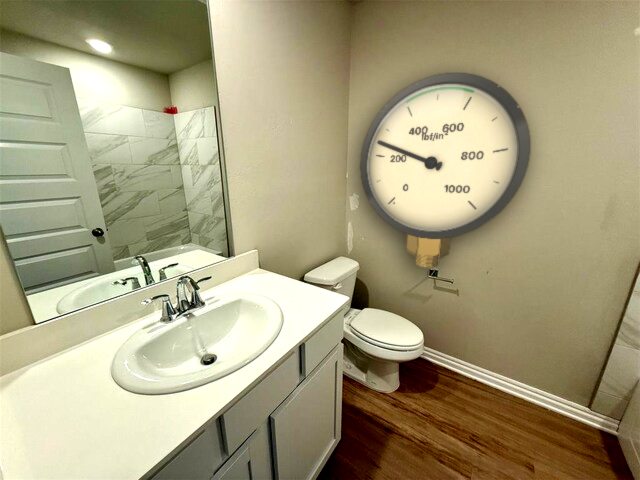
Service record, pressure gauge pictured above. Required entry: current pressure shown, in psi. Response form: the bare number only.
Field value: 250
